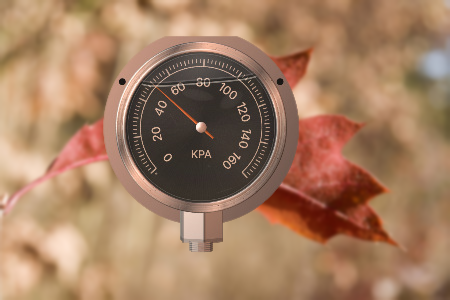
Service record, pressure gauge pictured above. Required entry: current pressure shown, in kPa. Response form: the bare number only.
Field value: 50
